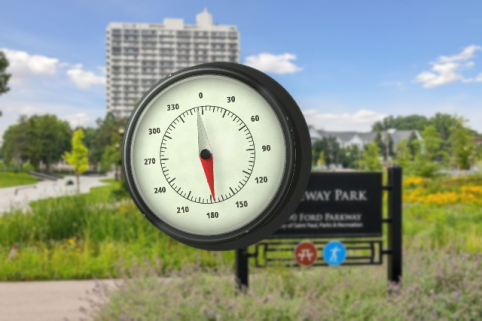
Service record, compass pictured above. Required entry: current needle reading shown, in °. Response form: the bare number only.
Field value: 175
